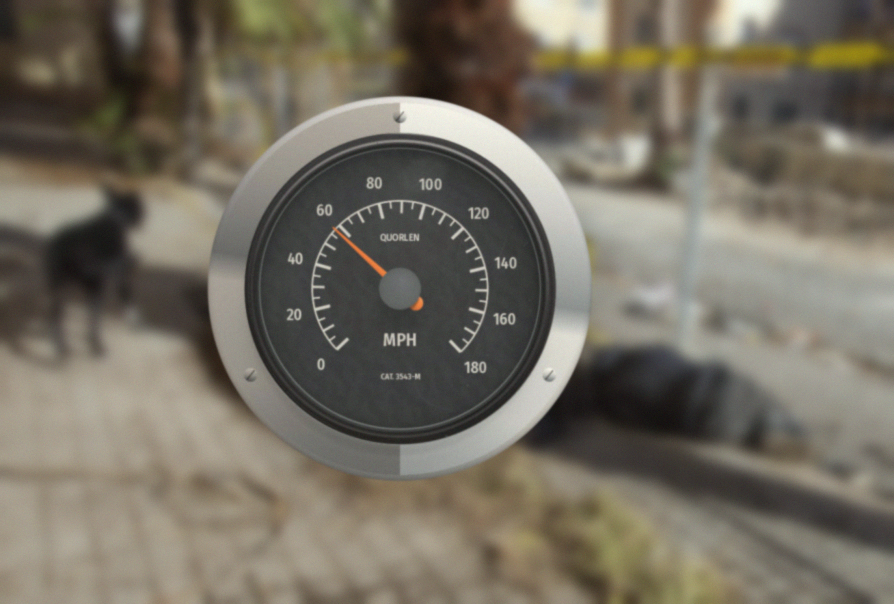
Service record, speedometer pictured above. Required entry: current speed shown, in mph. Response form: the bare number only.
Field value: 57.5
